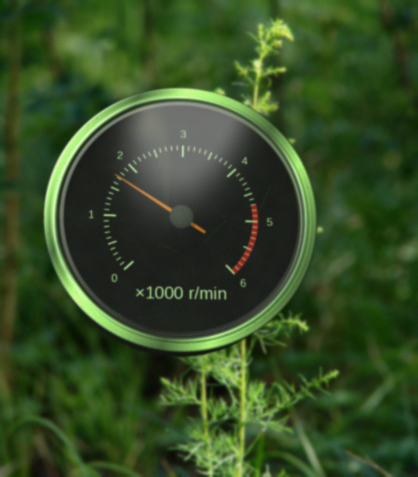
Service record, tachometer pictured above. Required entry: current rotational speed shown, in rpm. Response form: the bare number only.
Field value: 1700
